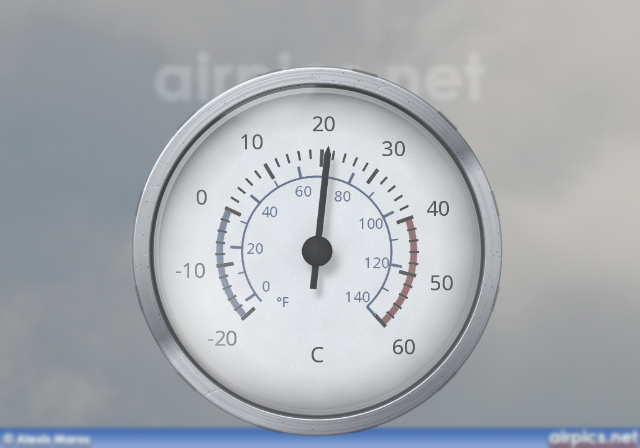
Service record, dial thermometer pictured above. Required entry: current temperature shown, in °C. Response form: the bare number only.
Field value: 21
